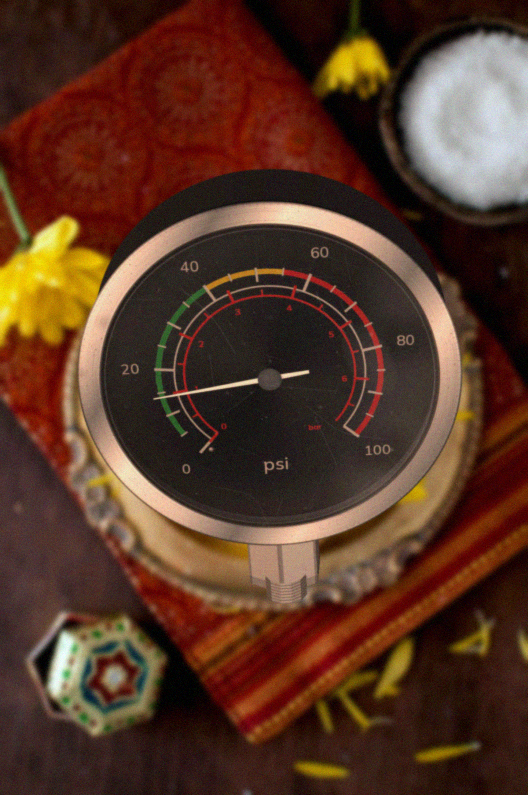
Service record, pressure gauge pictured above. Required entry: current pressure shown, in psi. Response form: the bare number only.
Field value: 15
